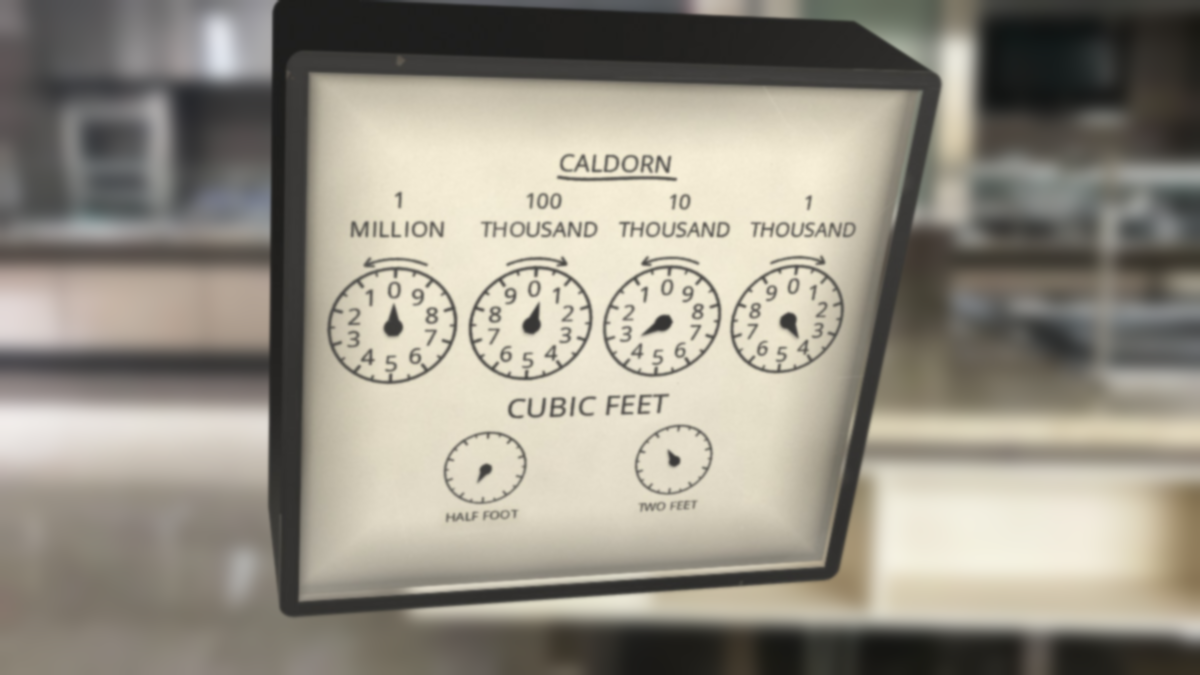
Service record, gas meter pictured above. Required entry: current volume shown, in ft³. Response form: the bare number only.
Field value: 3400
